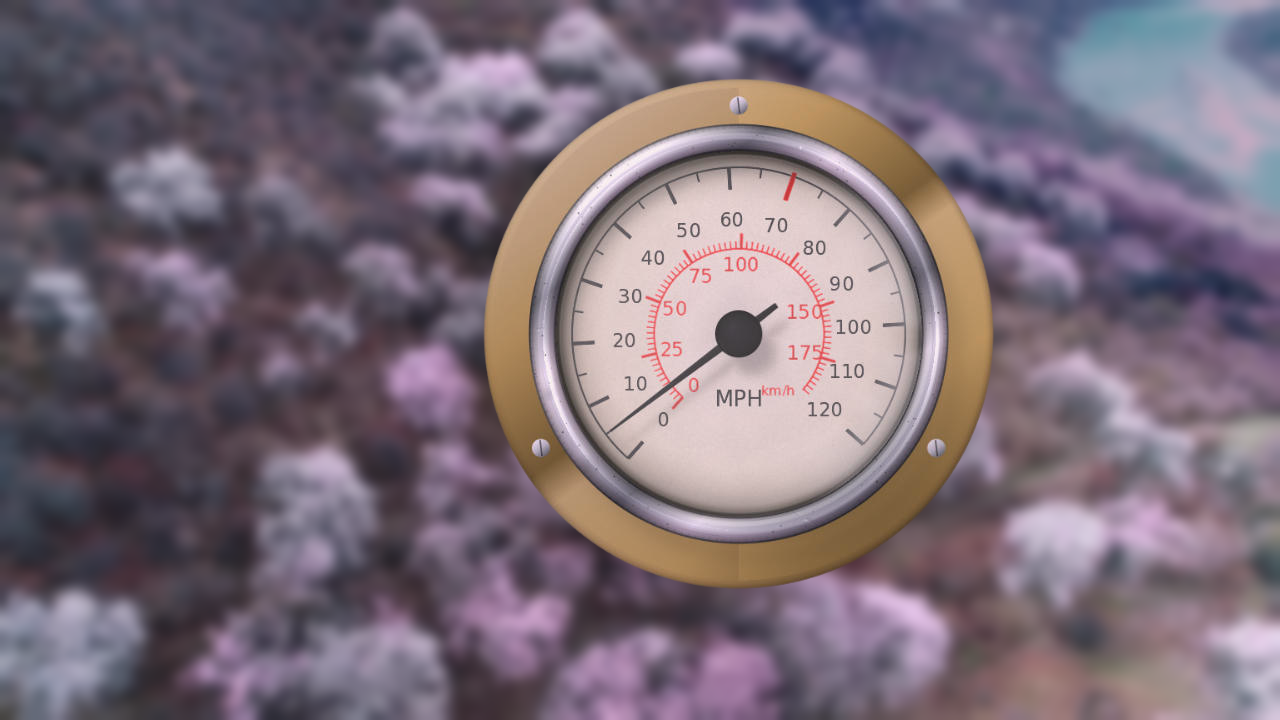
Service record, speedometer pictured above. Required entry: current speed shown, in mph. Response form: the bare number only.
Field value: 5
